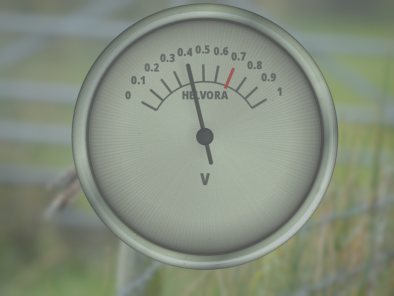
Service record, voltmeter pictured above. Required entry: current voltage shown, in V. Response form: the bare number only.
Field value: 0.4
